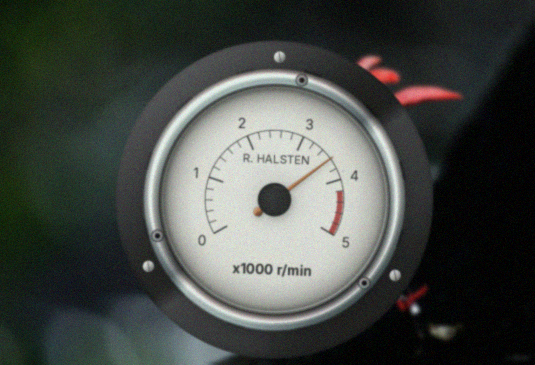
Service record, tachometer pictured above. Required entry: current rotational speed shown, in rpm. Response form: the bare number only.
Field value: 3600
